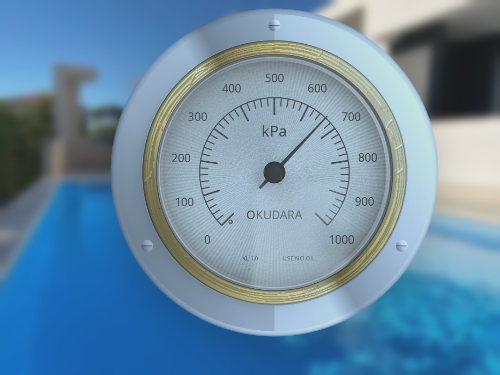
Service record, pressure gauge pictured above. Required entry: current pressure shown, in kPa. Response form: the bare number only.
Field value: 660
